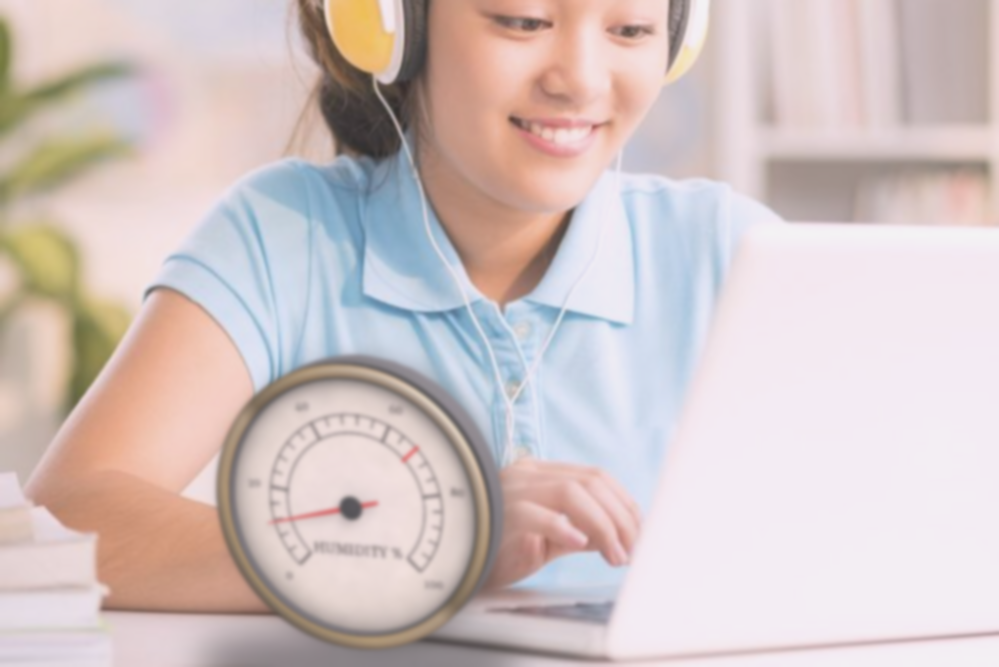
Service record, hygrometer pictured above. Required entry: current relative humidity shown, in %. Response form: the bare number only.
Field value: 12
